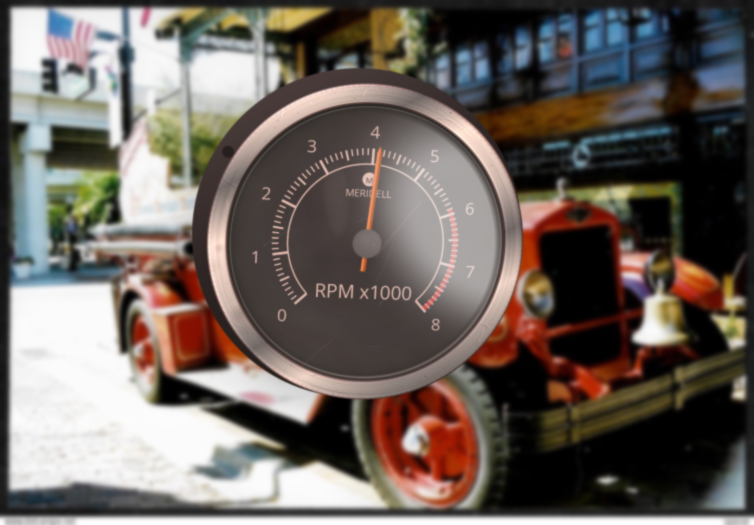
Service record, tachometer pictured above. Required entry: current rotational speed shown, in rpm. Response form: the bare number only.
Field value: 4100
